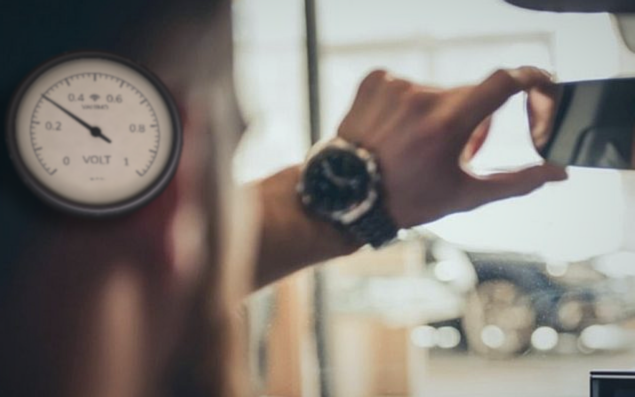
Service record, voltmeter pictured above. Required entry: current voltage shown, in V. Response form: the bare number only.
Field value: 0.3
